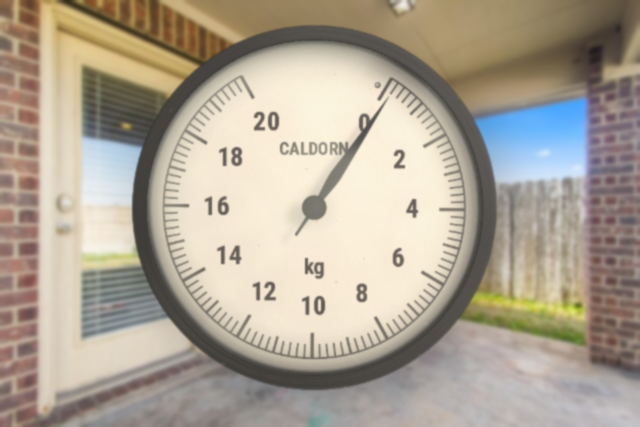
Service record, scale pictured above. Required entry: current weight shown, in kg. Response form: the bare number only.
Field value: 0.2
